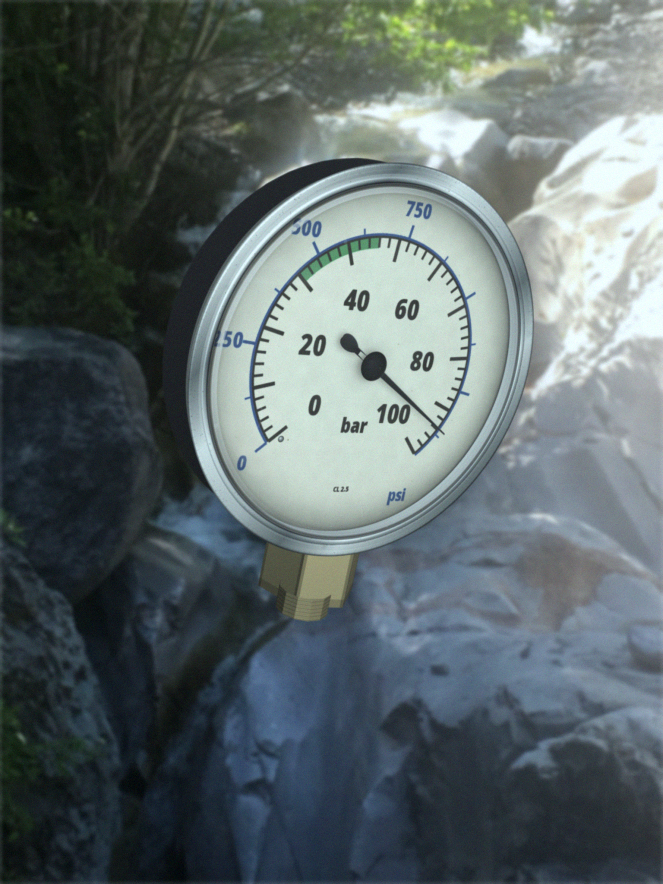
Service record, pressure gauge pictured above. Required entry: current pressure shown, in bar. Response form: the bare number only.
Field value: 94
